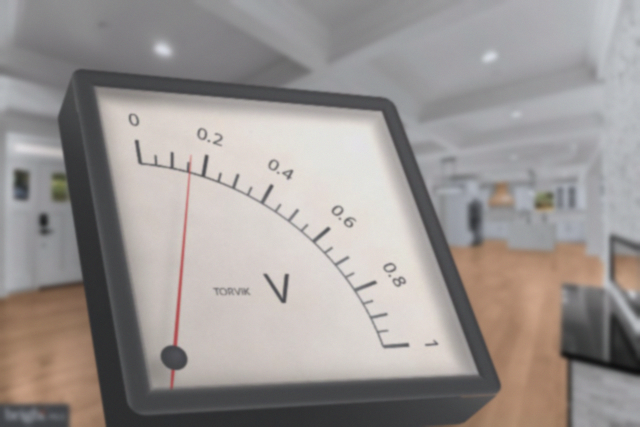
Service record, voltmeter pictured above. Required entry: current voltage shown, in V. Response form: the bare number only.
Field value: 0.15
